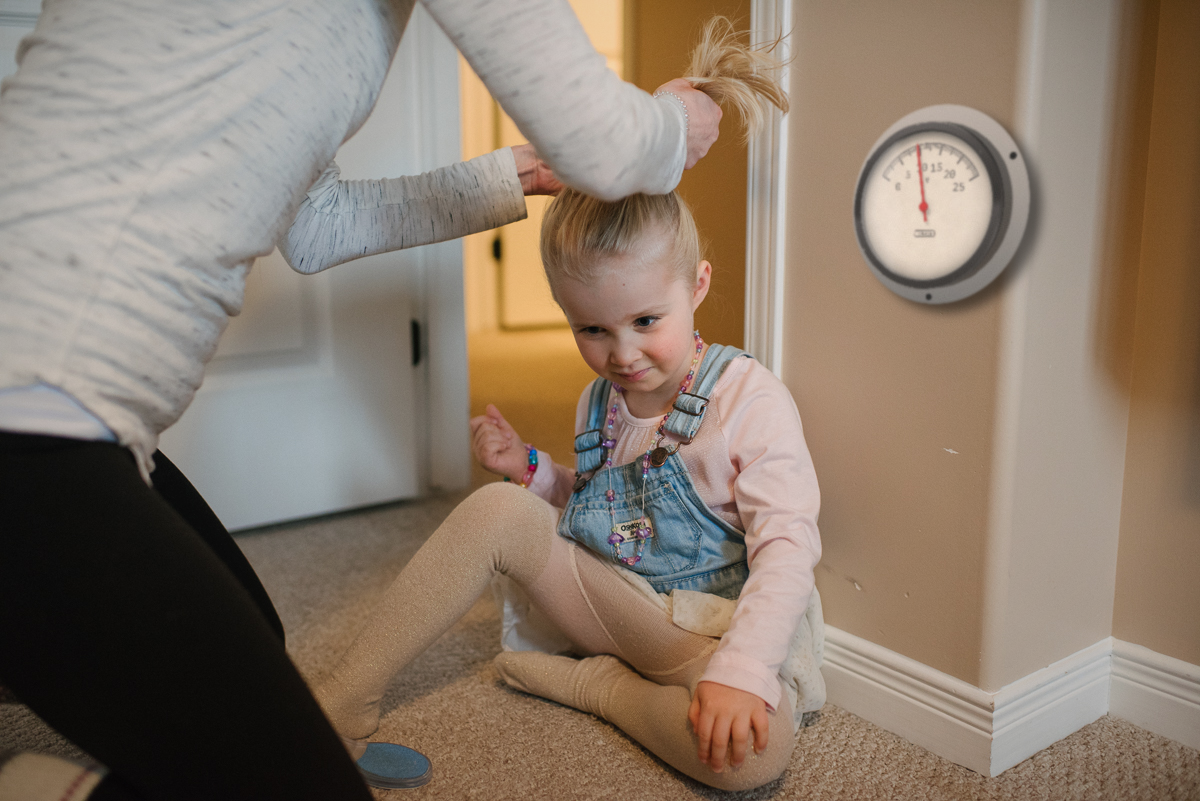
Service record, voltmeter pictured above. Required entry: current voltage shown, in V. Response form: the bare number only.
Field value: 10
